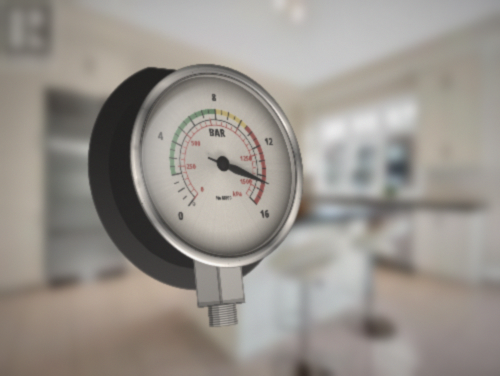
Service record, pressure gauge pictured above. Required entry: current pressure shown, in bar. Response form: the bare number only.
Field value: 14.5
